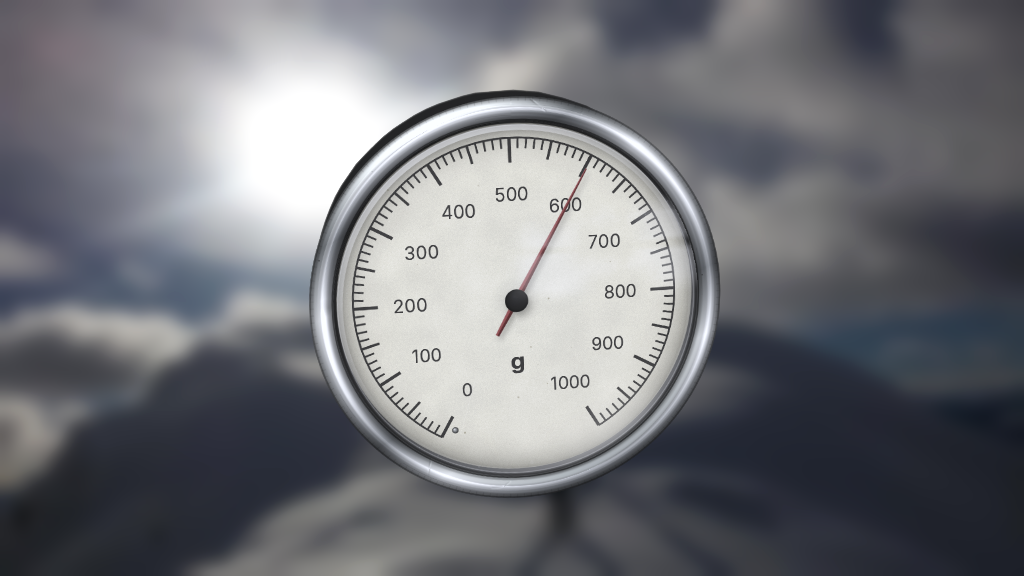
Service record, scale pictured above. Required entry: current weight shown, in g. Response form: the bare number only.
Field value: 600
